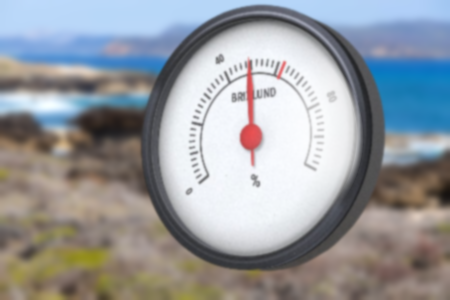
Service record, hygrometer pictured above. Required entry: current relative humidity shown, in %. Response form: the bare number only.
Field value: 50
